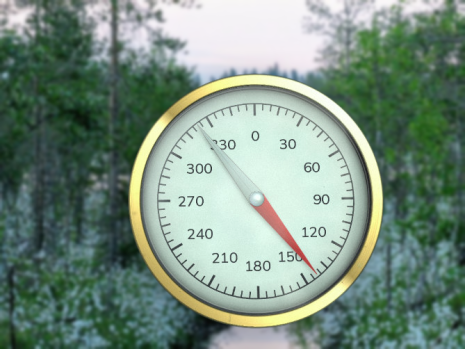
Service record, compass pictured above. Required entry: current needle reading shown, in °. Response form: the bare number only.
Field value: 142.5
